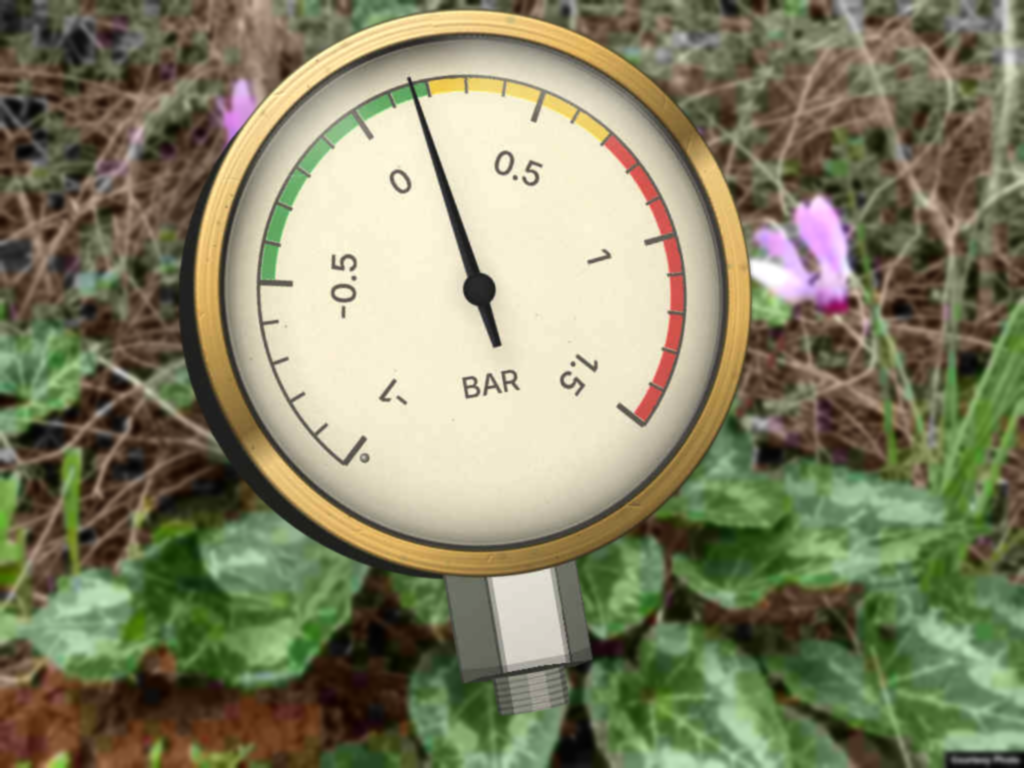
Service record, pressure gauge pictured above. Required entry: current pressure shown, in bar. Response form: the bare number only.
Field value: 0.15
